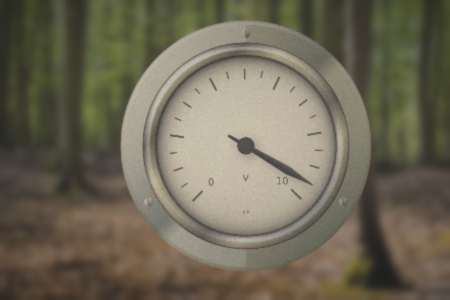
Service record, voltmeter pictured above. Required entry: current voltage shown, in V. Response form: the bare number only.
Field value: 9.5
